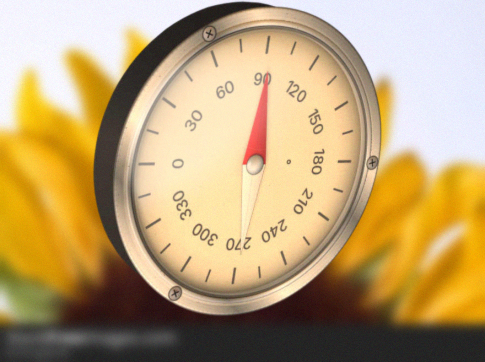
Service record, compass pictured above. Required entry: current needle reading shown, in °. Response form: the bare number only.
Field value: 90
